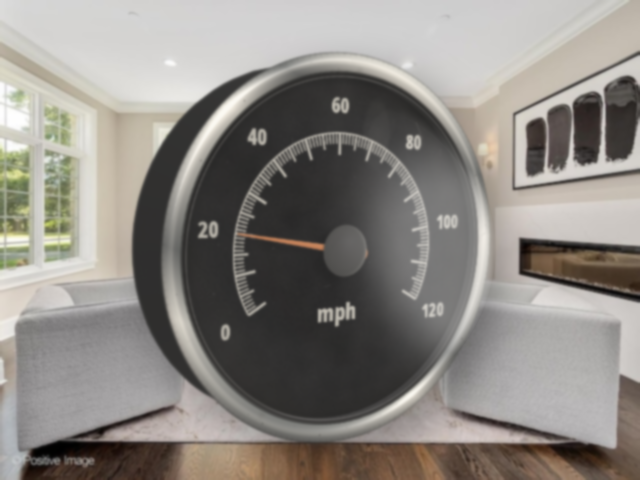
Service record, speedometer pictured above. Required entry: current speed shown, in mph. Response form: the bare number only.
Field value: 20
